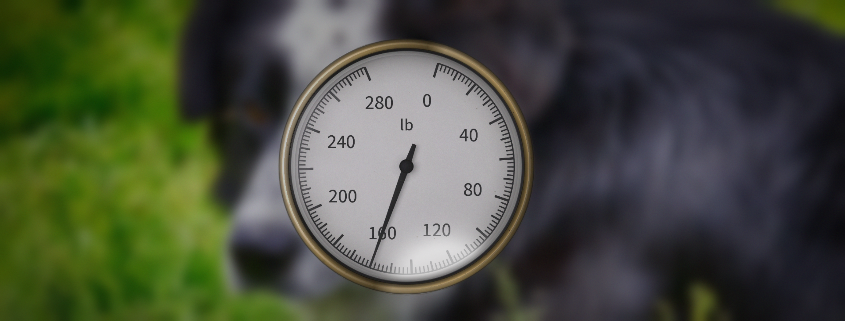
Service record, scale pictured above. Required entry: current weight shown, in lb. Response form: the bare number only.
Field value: 160
